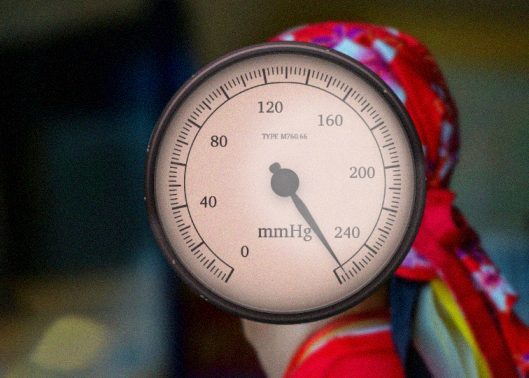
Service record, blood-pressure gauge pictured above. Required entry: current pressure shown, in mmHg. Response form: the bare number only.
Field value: 256
